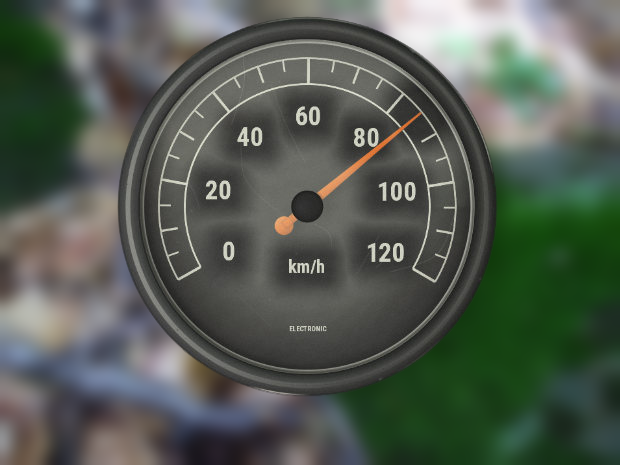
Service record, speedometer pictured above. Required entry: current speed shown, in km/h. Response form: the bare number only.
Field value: 85
